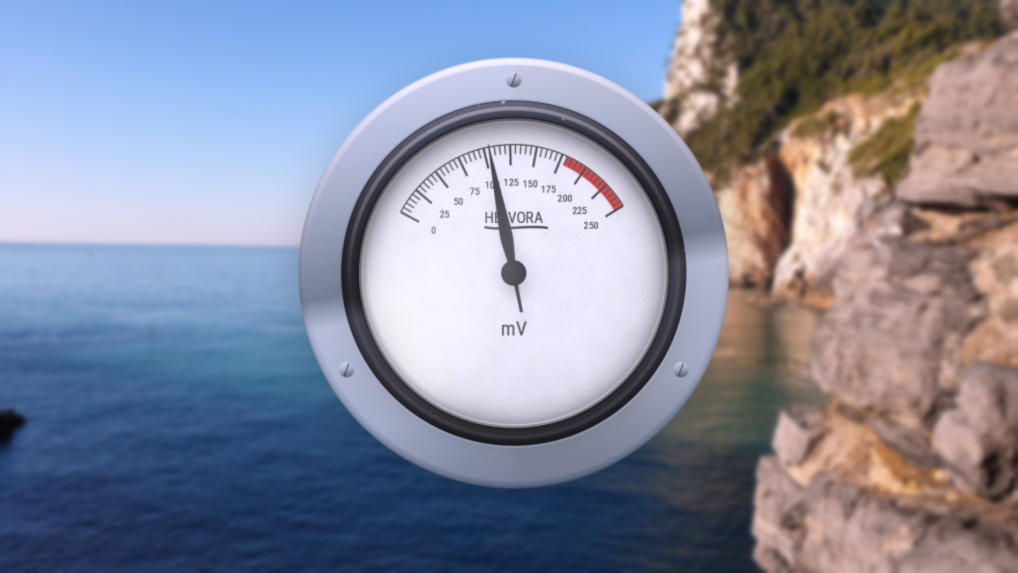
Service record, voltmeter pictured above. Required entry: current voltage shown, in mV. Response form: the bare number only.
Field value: 105
